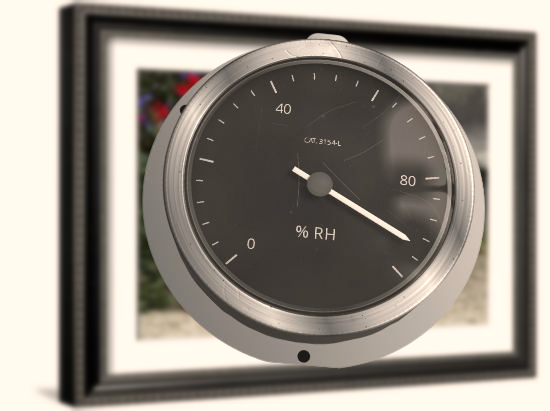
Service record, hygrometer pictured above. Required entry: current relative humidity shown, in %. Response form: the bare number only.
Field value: 94
